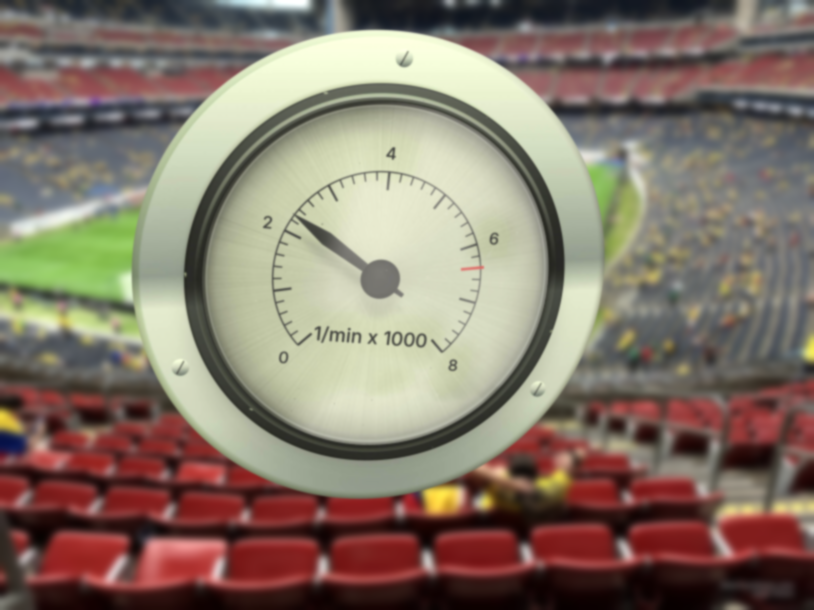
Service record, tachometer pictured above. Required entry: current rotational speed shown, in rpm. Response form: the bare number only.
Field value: 2300
